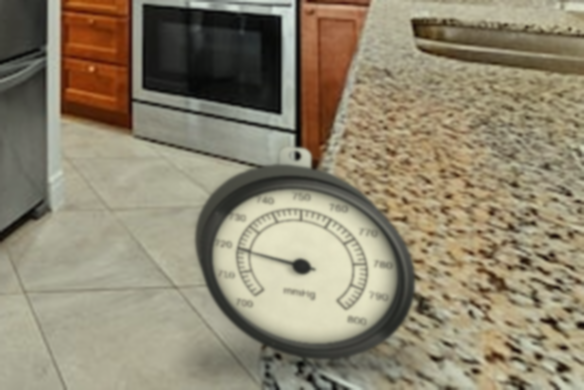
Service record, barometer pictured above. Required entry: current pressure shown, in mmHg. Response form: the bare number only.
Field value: 720
